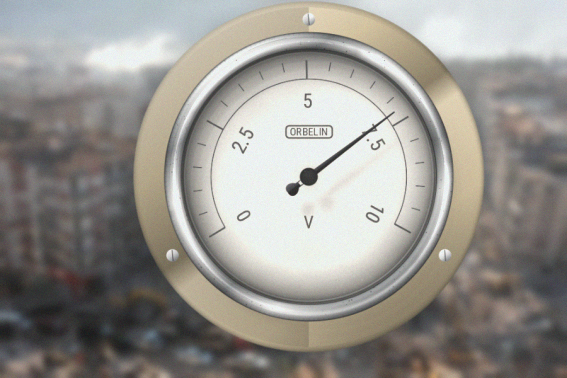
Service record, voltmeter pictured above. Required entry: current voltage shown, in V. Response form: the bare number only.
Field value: 7.25
